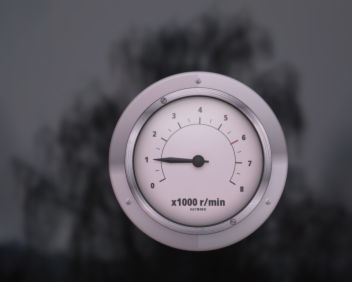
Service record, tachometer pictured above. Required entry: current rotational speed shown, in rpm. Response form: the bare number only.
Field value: 1000
